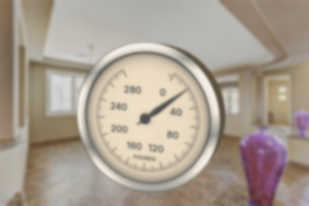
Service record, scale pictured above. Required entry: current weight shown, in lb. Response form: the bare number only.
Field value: 20
